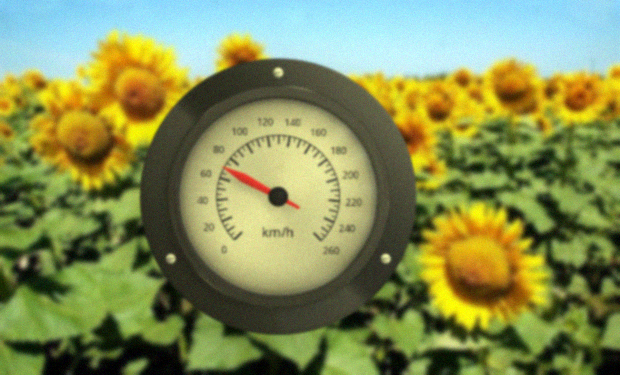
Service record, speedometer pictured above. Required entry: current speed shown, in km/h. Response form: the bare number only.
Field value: 70
